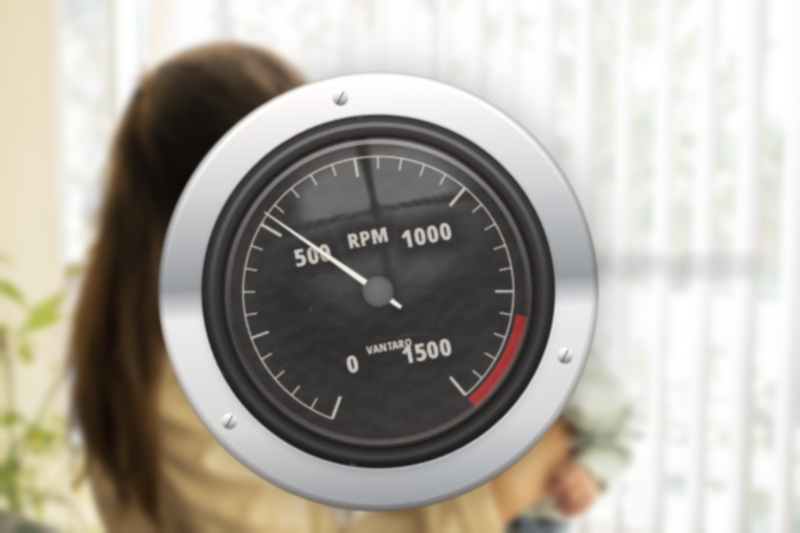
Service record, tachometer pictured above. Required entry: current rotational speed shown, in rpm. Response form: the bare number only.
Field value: 525
